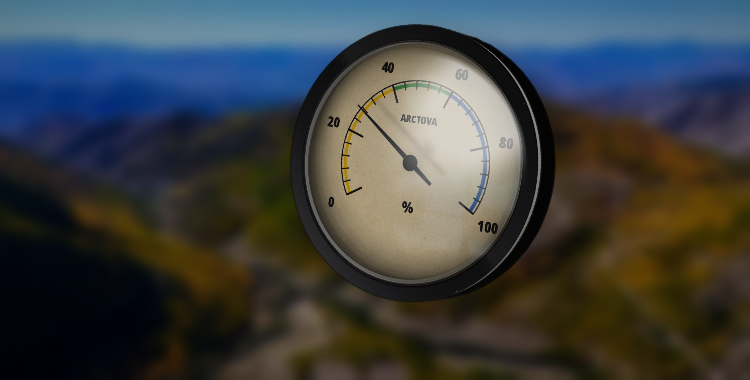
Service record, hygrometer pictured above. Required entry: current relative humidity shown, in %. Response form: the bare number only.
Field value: 28
